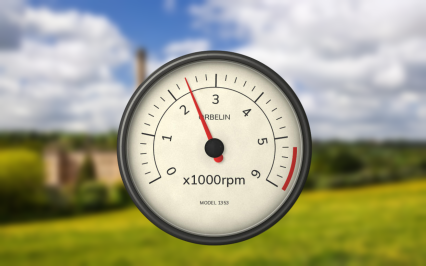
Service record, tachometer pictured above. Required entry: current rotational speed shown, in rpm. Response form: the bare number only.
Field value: 2400
